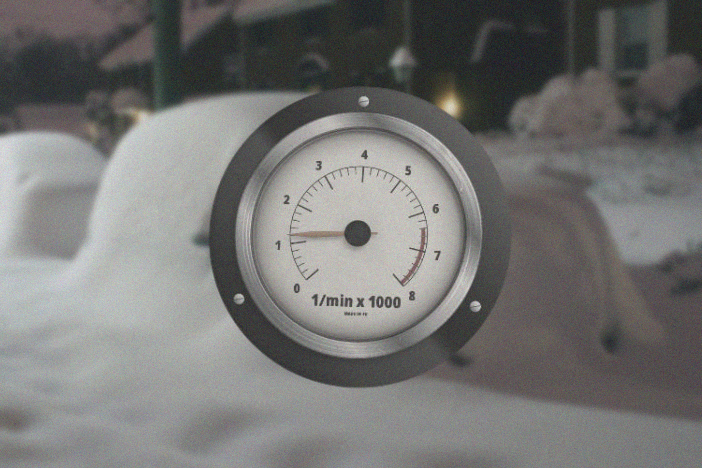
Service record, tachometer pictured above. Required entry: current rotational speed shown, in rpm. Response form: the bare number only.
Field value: 1200
